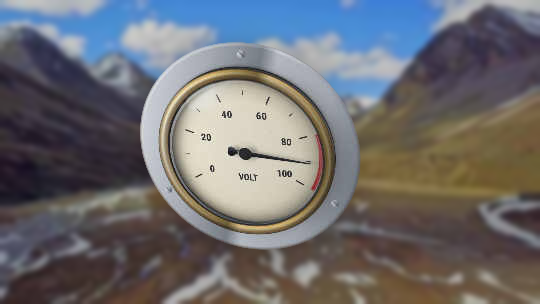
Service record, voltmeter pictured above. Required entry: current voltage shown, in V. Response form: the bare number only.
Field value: 90
